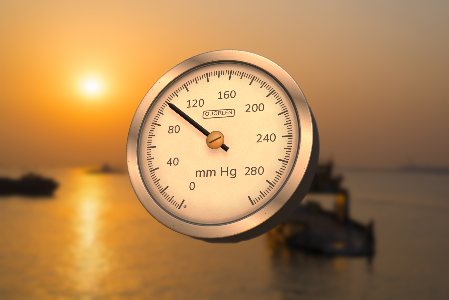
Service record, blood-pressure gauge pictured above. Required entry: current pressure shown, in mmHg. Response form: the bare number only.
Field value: 100
